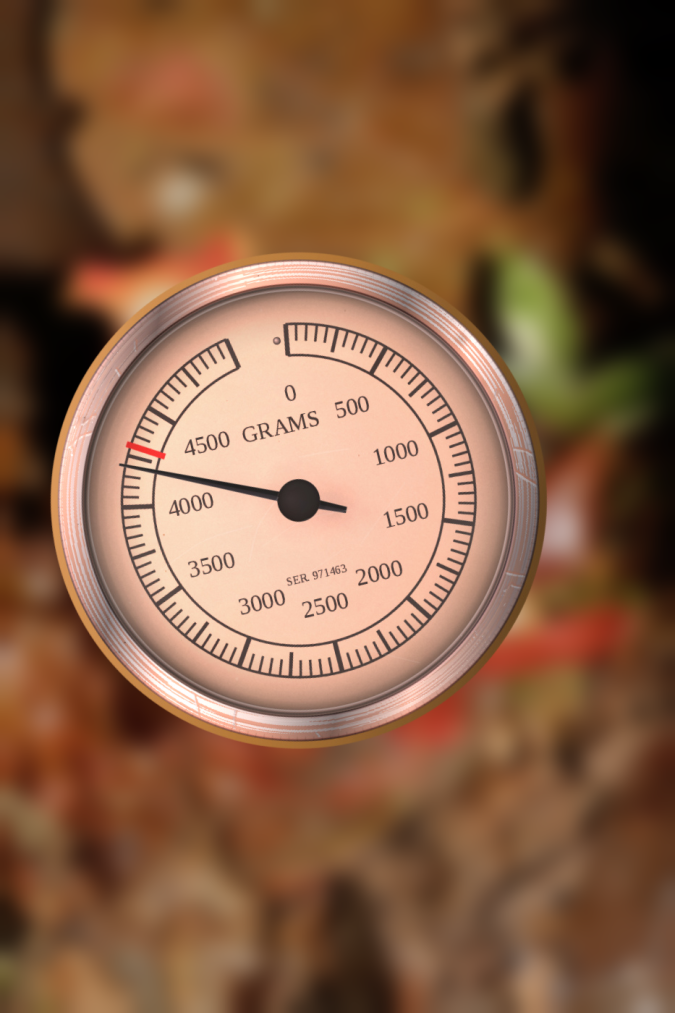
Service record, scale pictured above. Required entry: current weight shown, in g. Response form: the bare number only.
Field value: 4200
